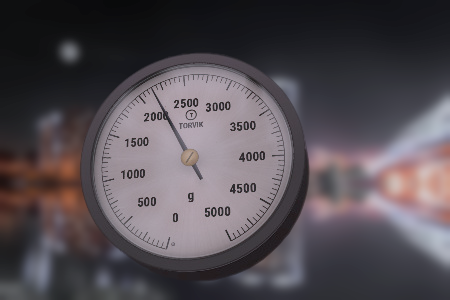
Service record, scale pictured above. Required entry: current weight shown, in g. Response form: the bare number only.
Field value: 2150
